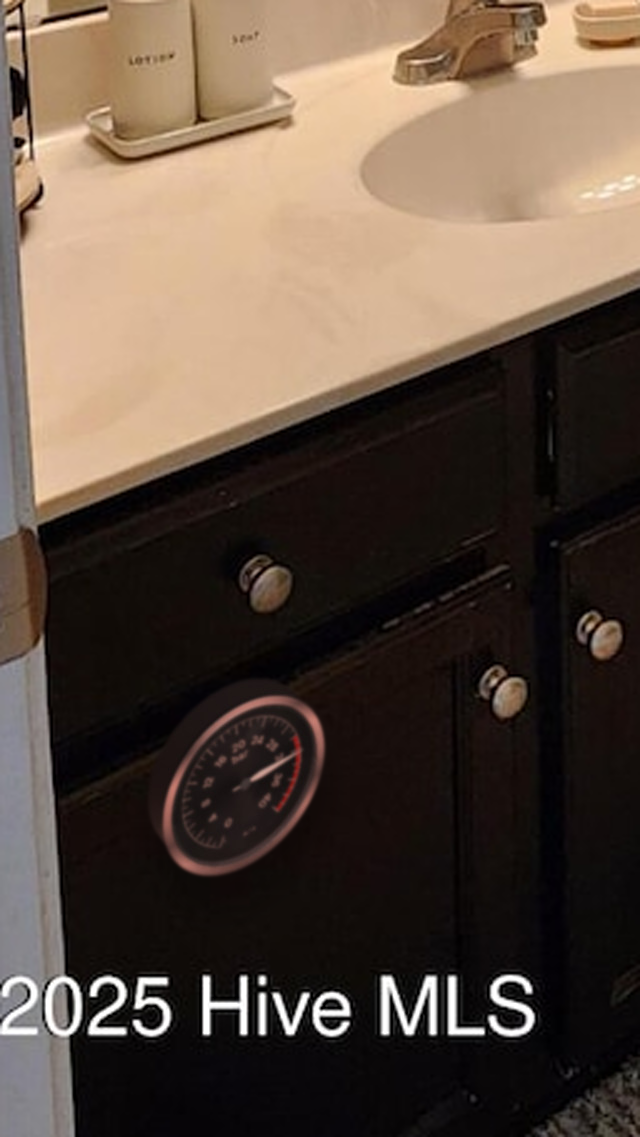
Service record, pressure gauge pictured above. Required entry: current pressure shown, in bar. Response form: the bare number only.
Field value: 32
